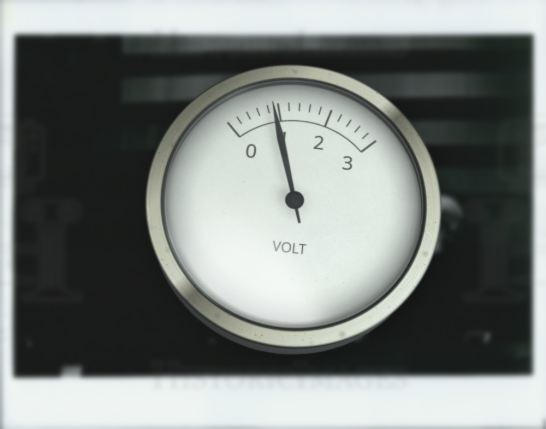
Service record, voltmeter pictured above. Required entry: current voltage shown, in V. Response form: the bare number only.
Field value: 0.9
